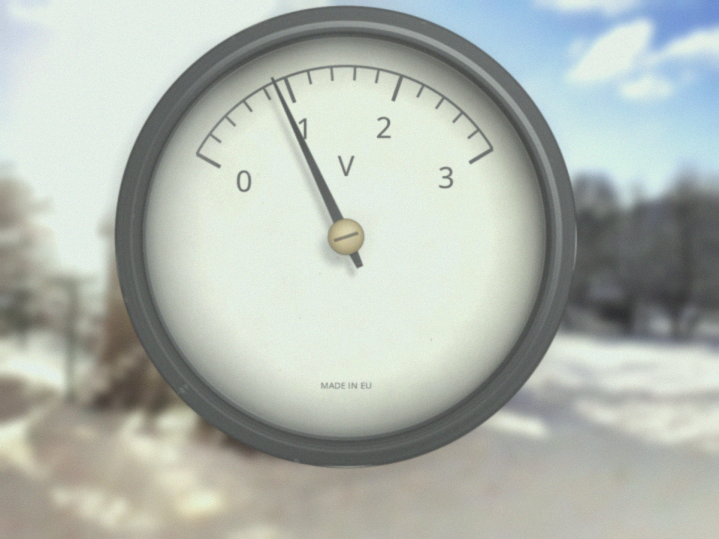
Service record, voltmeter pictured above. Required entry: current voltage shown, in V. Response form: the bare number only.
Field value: 0.9
